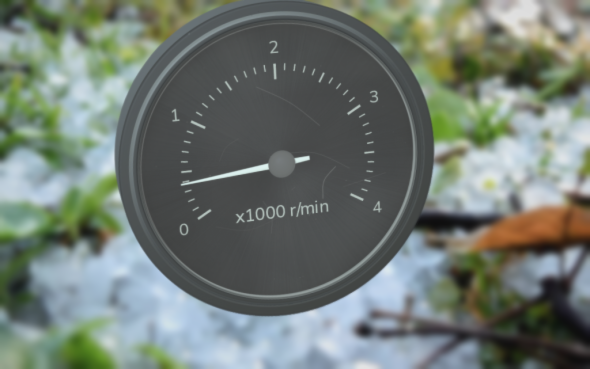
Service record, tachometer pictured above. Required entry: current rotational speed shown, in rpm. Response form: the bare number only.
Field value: 400
